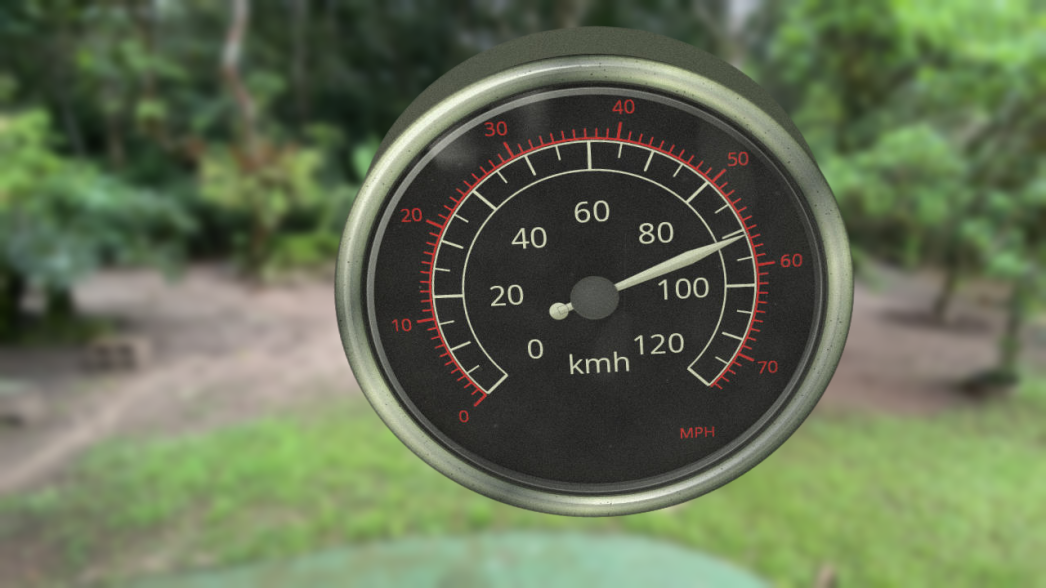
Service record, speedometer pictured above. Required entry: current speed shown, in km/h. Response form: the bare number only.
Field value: 90
